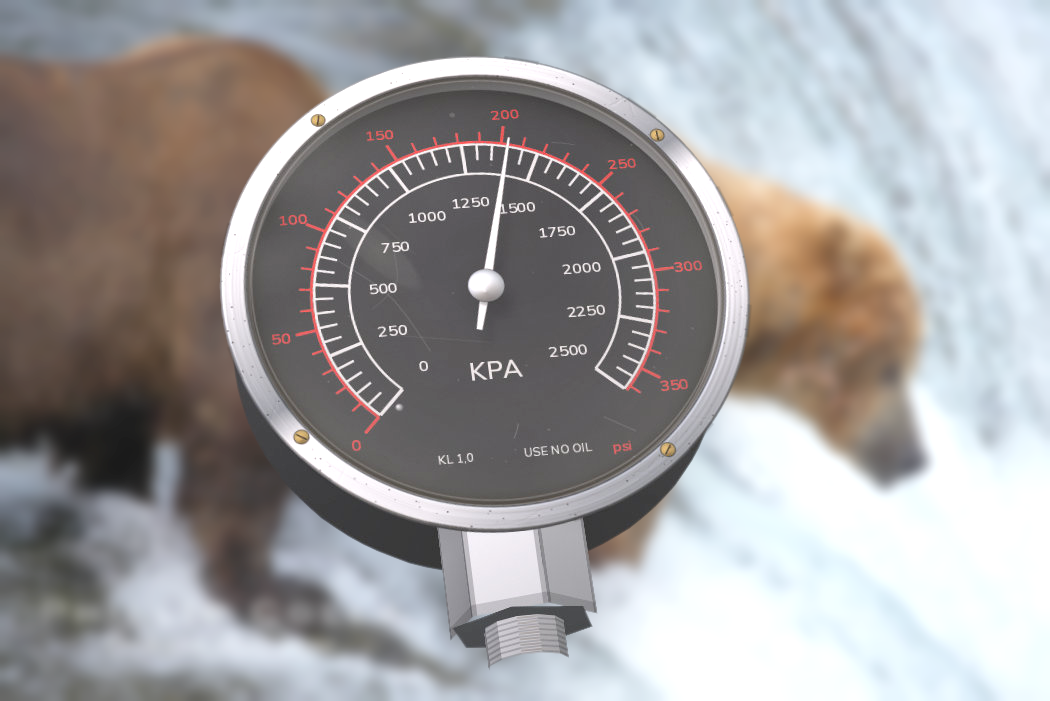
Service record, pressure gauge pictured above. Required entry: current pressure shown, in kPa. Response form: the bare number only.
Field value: 1400
